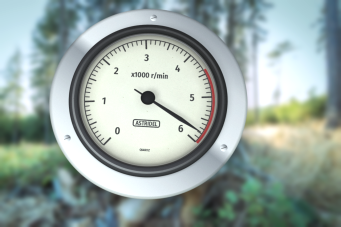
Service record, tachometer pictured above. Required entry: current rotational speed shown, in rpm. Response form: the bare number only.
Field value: 5800
